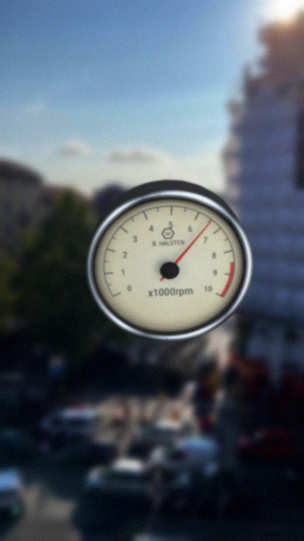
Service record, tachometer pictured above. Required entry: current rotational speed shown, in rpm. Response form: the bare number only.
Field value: 6500
